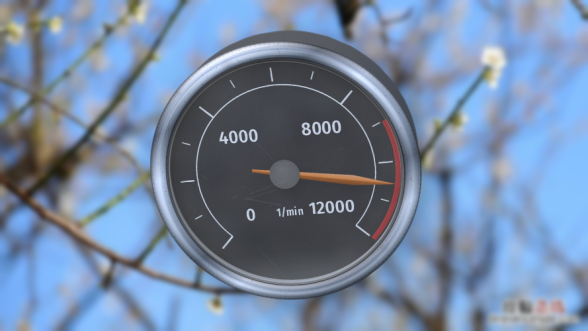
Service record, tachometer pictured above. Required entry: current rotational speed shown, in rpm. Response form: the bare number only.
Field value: 10500
